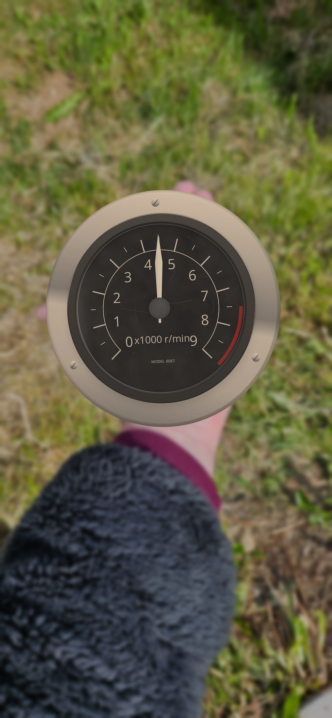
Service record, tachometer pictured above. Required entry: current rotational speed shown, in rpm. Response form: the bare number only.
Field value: 4500
